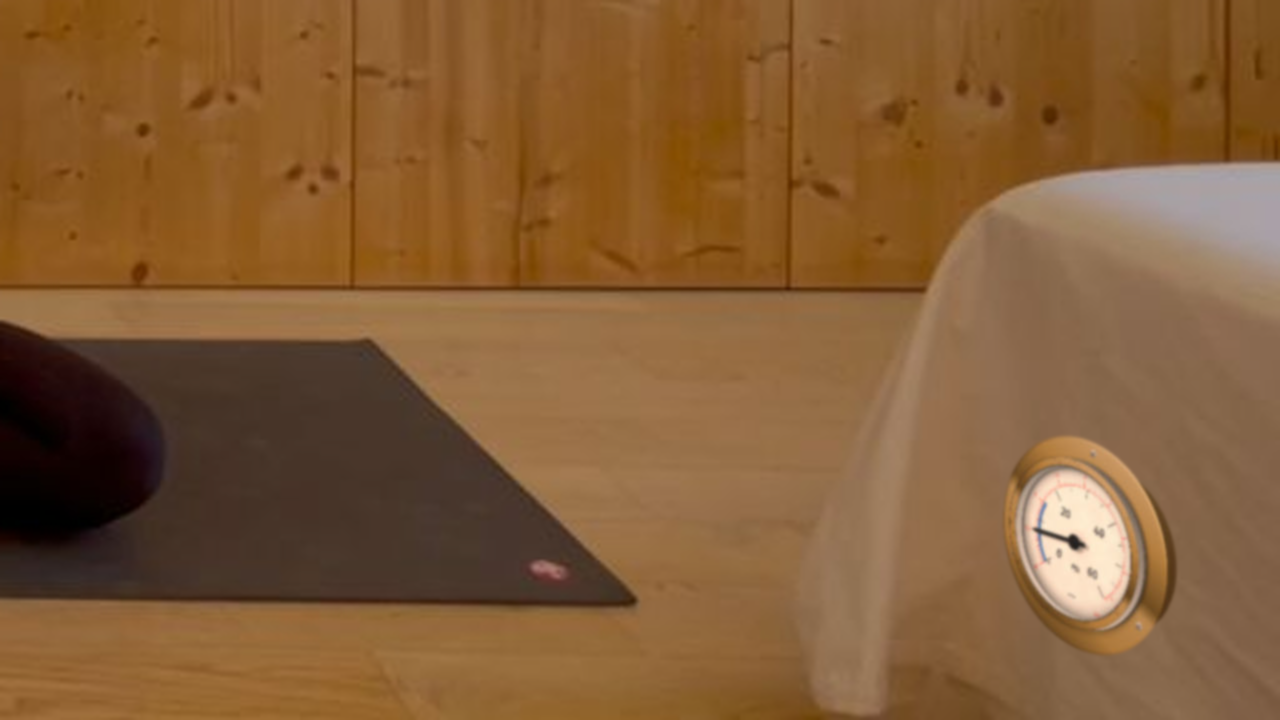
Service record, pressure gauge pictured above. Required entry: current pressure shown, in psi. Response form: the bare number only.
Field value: 7.5
